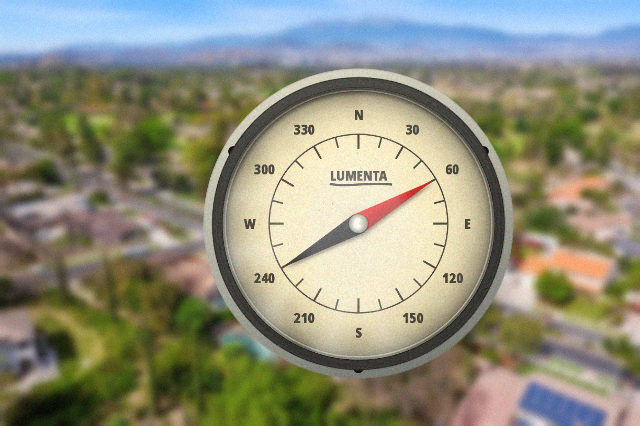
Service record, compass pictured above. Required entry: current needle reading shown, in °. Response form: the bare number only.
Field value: 60
